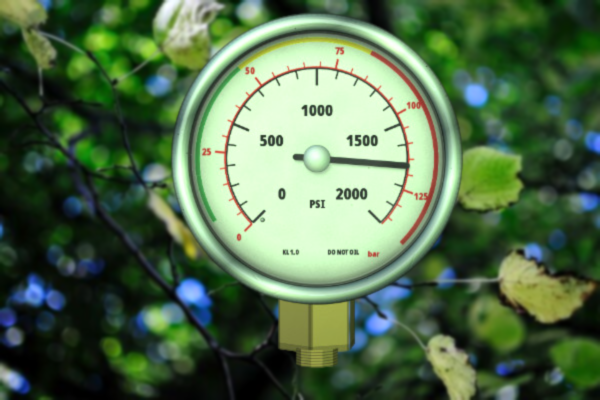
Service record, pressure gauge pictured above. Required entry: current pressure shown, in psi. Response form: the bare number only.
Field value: 1700
